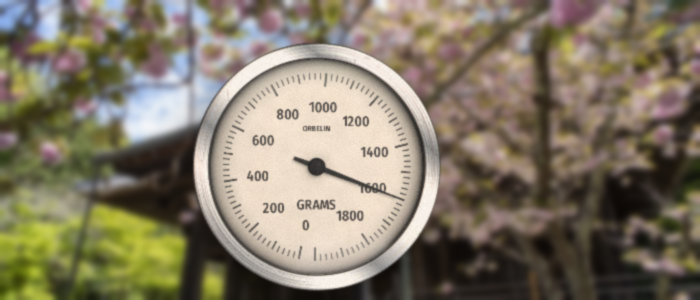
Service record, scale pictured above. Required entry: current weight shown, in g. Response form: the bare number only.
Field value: 1600
